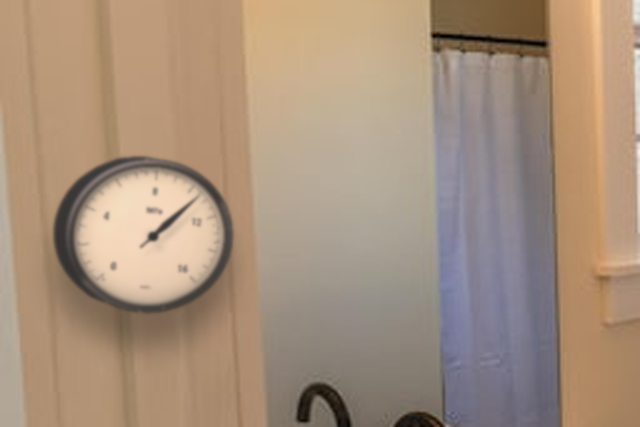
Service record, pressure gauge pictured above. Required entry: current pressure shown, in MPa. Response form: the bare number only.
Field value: 10.5
